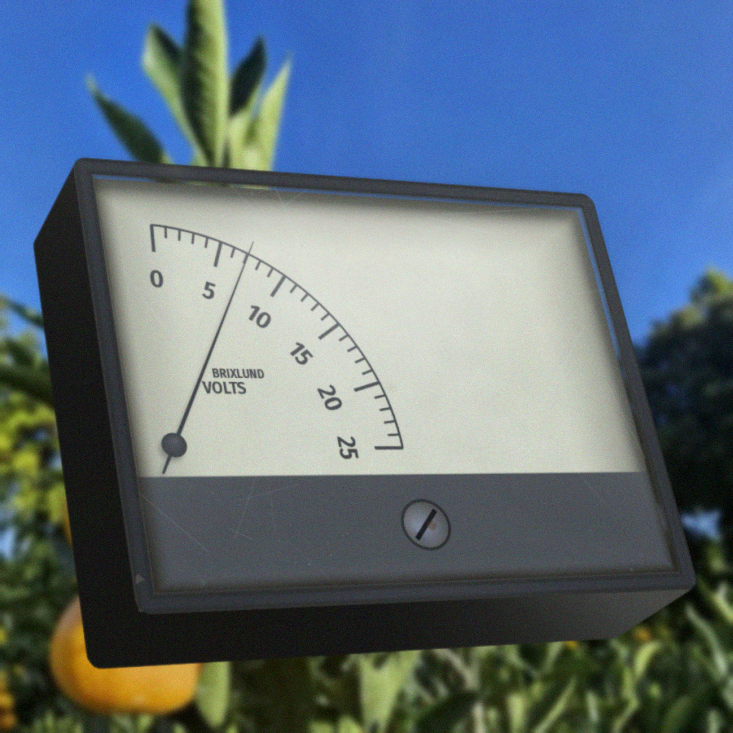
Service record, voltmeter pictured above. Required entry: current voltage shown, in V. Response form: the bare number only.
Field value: 7
